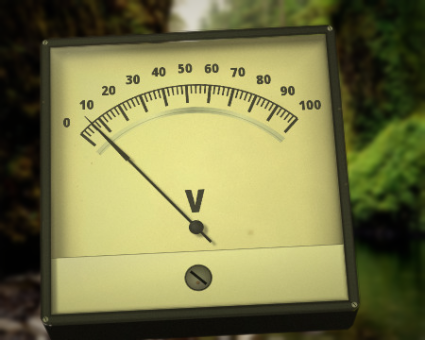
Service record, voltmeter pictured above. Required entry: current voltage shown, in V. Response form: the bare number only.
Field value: 6
